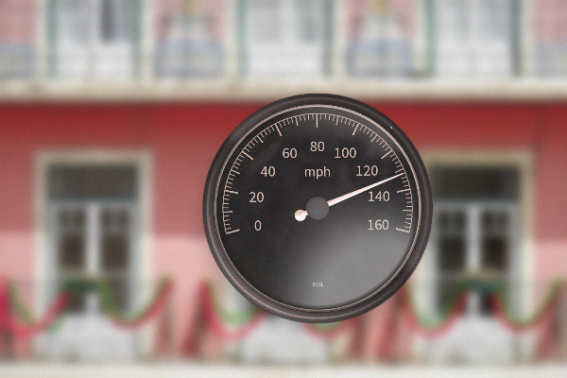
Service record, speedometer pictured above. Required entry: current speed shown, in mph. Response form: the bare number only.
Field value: 132
